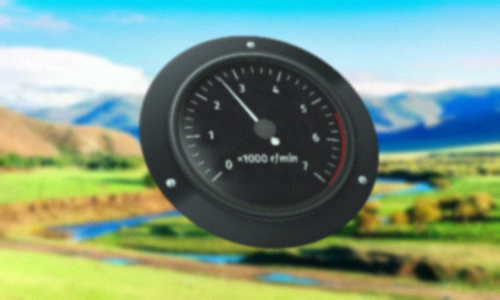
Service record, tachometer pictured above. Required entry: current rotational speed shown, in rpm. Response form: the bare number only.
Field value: 2600
